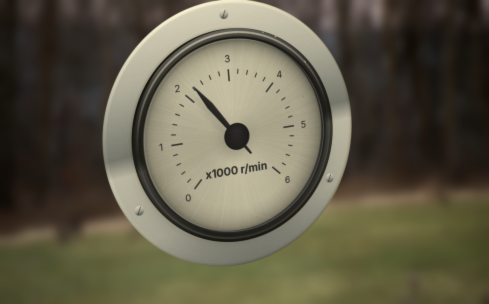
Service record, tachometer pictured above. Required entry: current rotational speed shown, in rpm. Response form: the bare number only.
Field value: 2200
